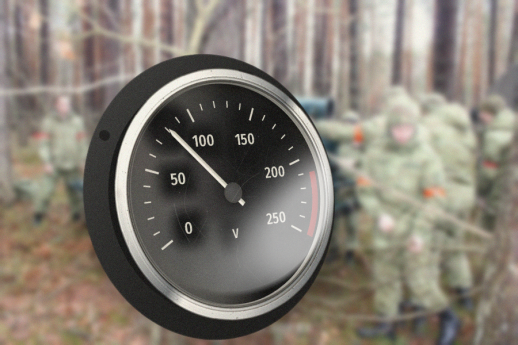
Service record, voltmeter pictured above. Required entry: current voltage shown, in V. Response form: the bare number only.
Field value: 80
